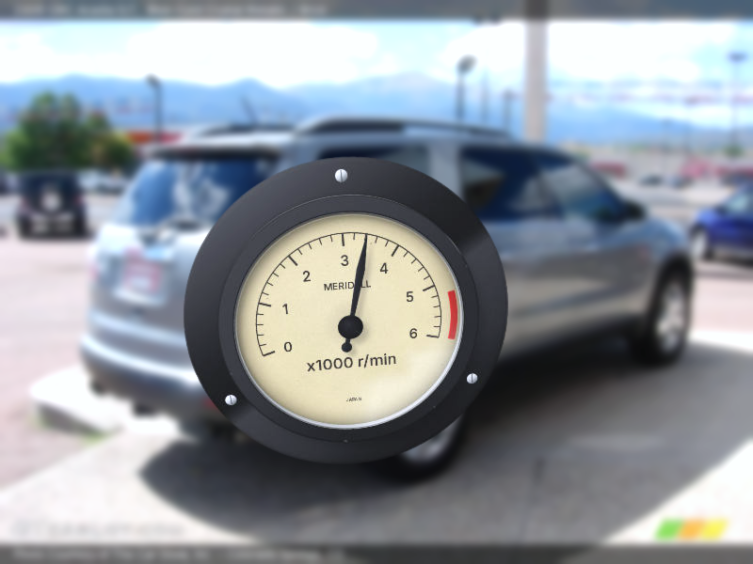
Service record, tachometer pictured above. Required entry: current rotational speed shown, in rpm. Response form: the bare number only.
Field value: 3400
